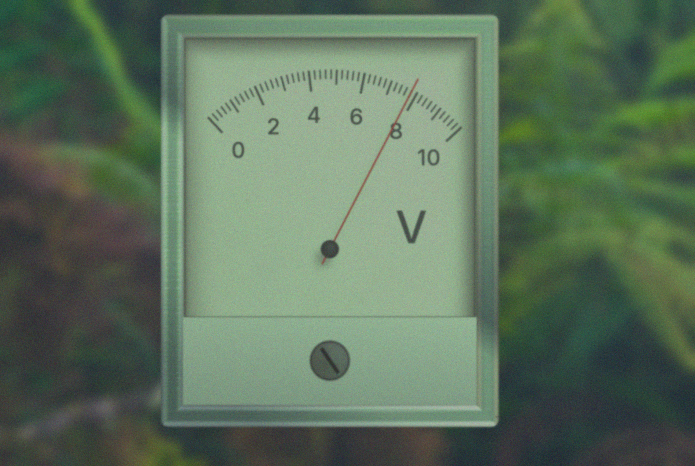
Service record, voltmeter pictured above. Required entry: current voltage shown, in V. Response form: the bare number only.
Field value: 7.8
